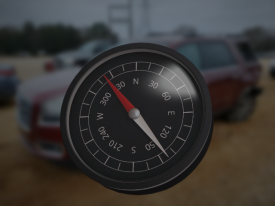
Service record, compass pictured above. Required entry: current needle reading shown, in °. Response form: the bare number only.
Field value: 322.5
